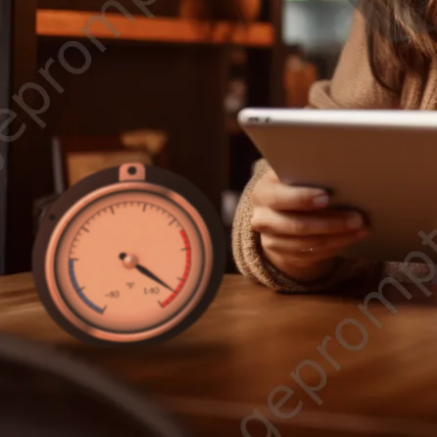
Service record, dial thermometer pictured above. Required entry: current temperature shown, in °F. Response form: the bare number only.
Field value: 128
